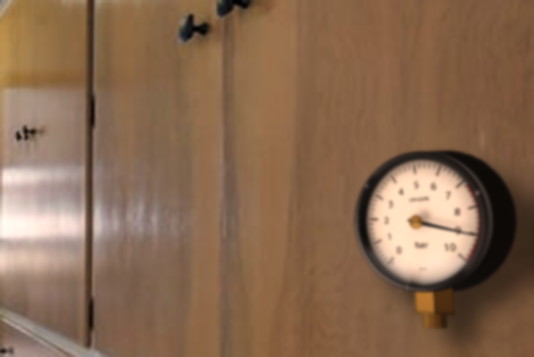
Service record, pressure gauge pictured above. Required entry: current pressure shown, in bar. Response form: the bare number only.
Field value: 9
